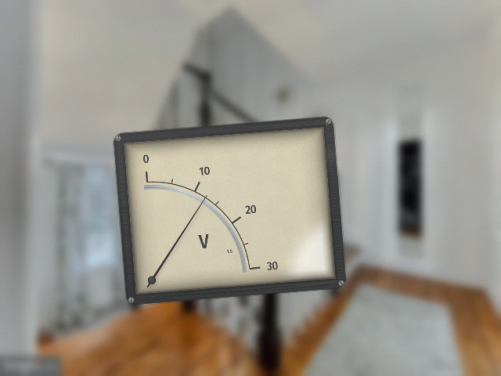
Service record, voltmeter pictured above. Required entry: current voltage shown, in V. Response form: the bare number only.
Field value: 12.5
